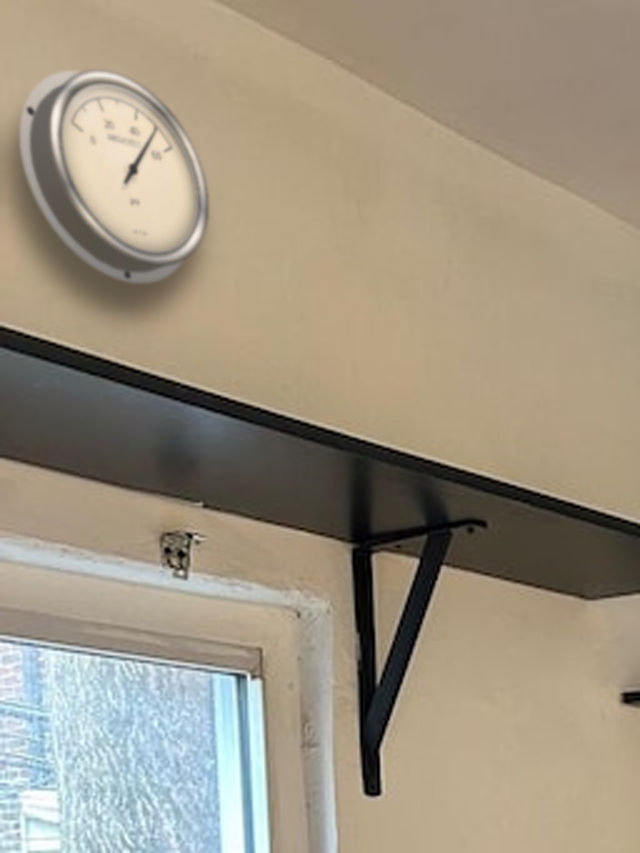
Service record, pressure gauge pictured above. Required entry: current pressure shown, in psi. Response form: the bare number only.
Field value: 50
